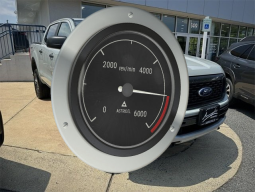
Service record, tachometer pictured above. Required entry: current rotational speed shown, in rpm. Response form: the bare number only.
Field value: 5000
